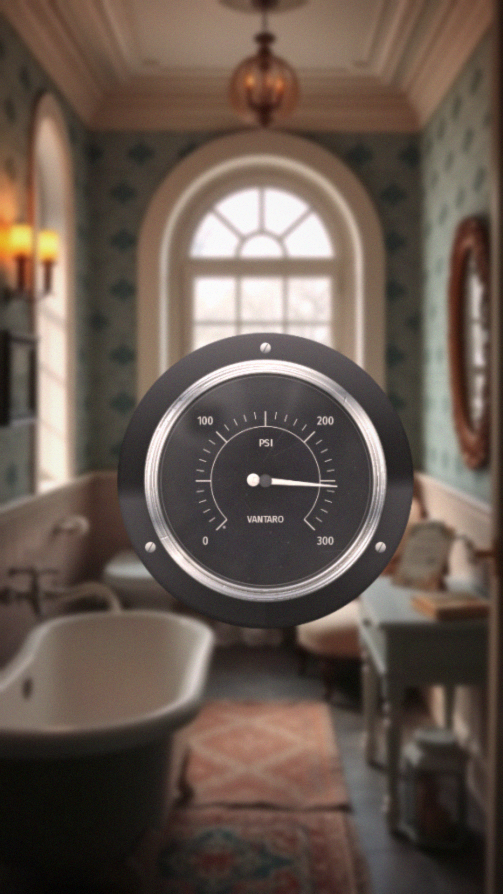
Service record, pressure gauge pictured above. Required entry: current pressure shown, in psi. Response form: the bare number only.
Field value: 255
